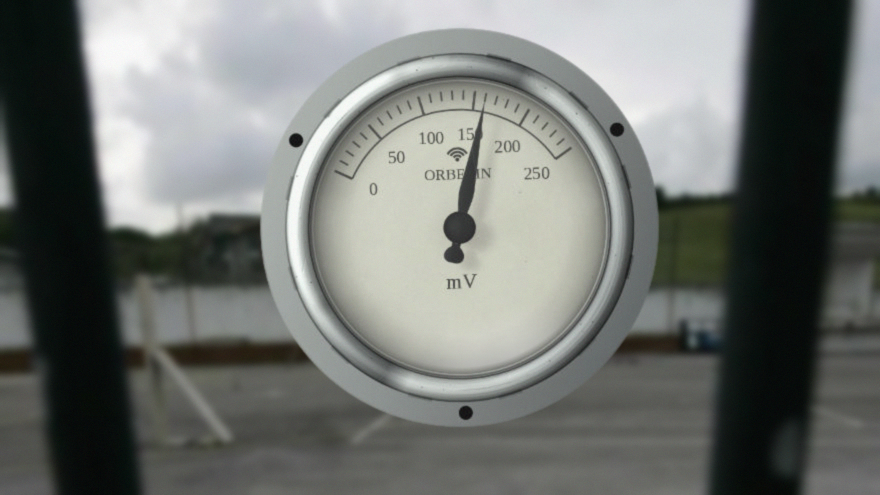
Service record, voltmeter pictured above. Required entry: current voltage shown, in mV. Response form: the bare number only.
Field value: 160
